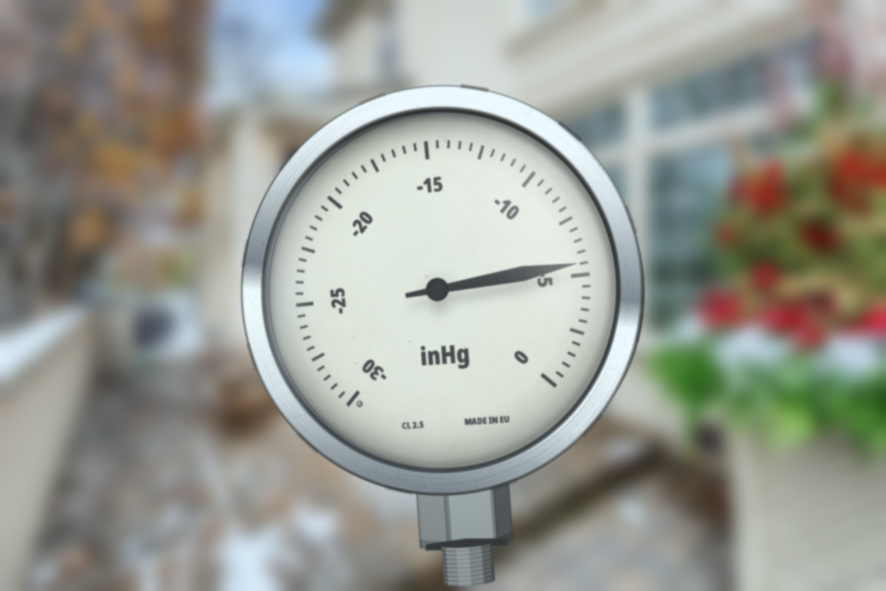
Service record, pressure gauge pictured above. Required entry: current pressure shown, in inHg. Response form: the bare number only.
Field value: -5.5
